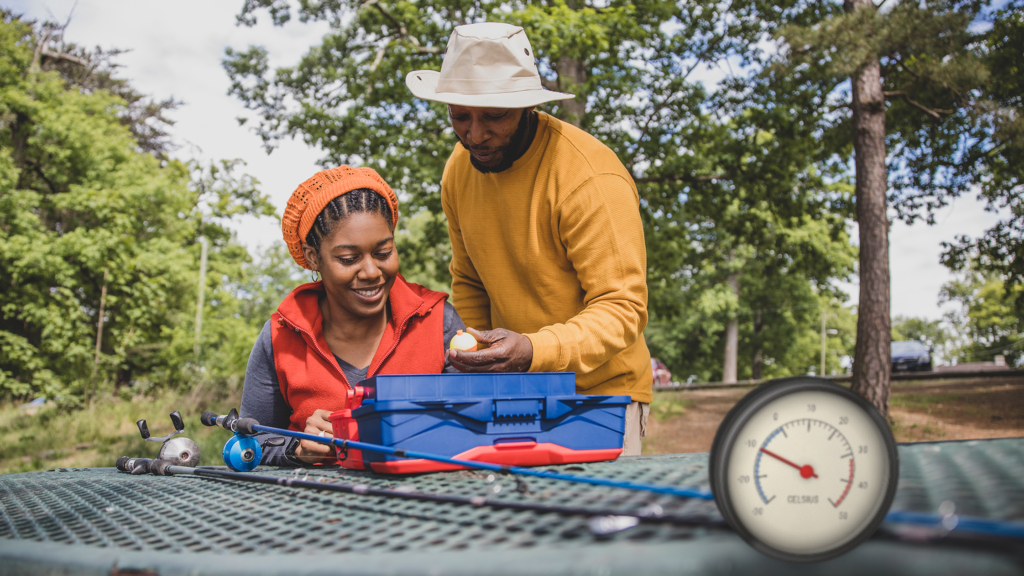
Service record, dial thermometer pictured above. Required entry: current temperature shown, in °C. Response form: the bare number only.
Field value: -10
